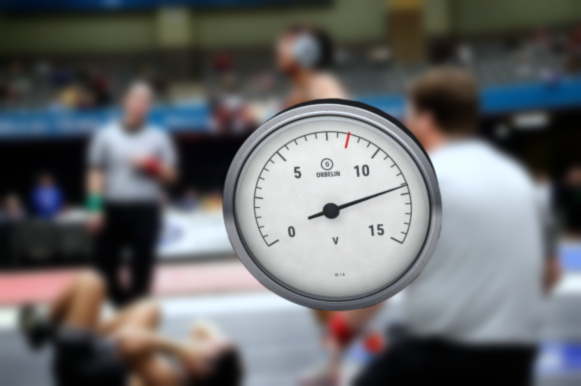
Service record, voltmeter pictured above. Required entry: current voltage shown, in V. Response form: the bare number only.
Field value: 12
